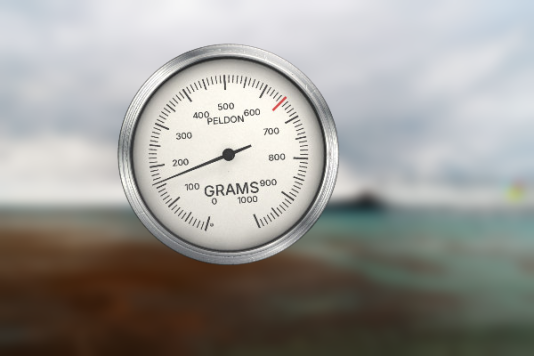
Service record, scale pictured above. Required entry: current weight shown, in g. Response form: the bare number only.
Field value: 160
